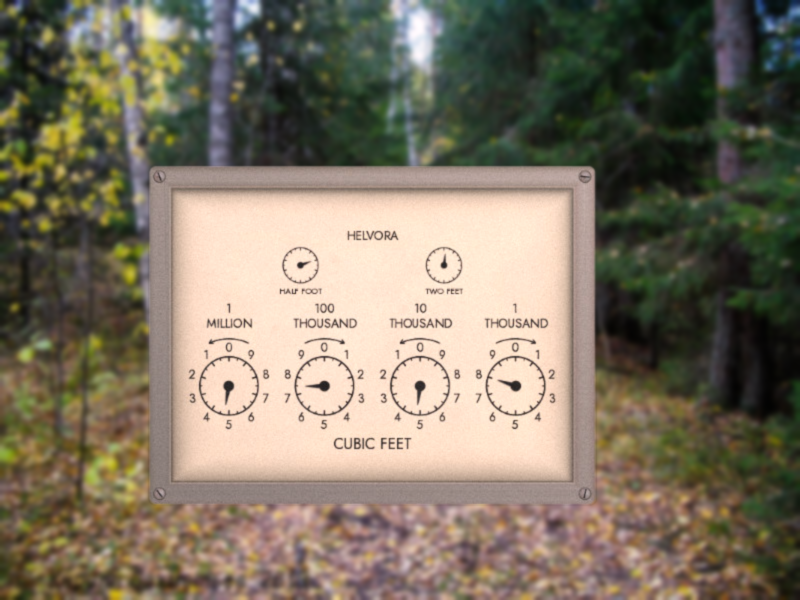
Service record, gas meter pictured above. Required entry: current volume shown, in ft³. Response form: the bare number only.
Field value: 474800
